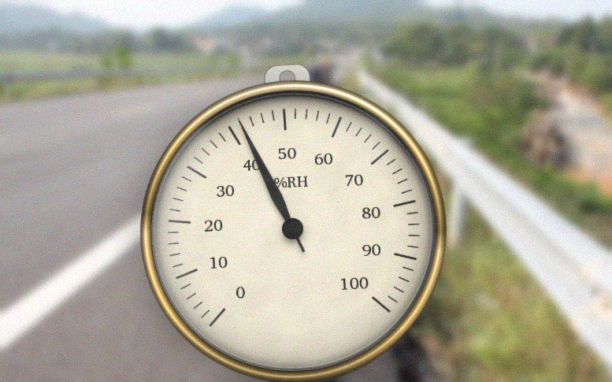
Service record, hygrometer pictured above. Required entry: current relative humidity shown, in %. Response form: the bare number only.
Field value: 42
